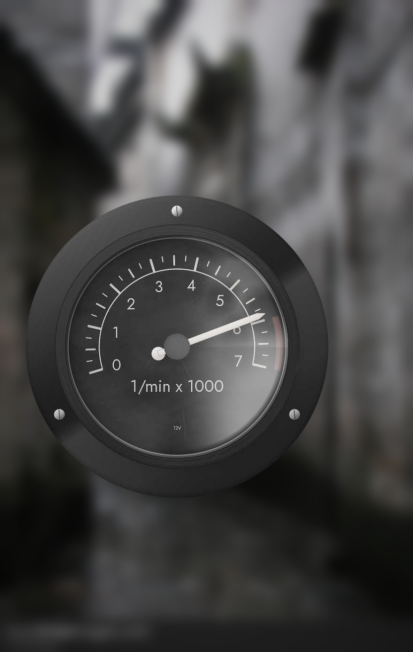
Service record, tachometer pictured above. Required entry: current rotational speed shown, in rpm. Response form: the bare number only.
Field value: 5875
